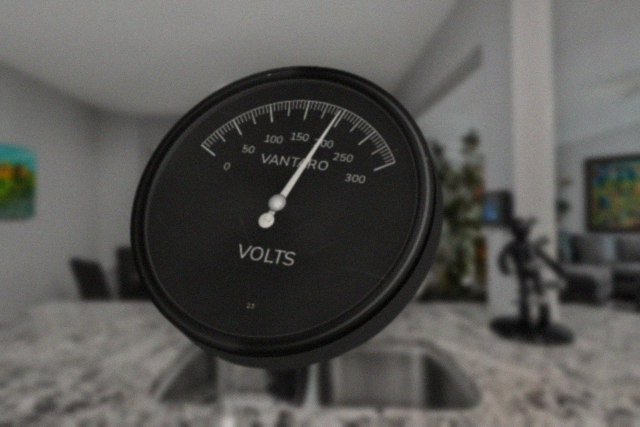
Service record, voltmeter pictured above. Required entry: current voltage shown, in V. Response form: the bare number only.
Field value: 200
